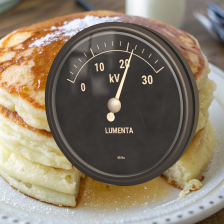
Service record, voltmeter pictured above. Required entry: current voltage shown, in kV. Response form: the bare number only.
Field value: 22
